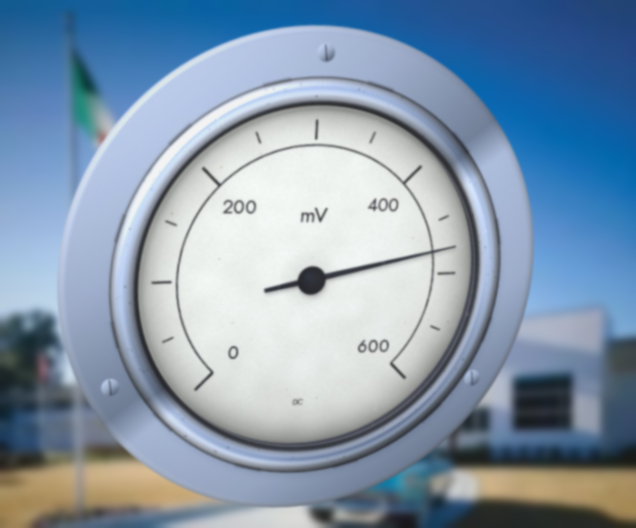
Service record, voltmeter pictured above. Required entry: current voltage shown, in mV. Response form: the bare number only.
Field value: 475
